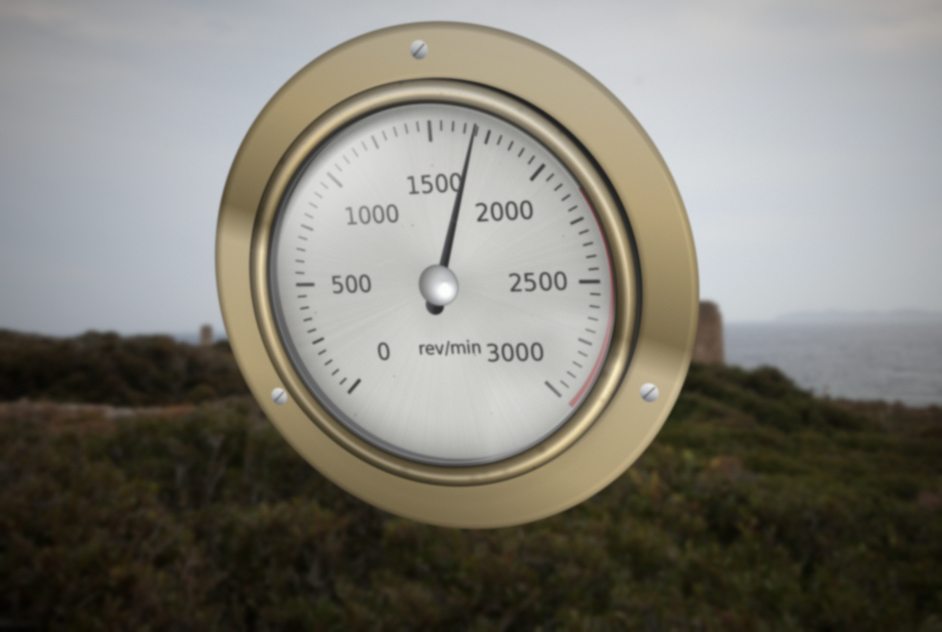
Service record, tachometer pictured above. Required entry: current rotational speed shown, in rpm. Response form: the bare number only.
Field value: 1700
